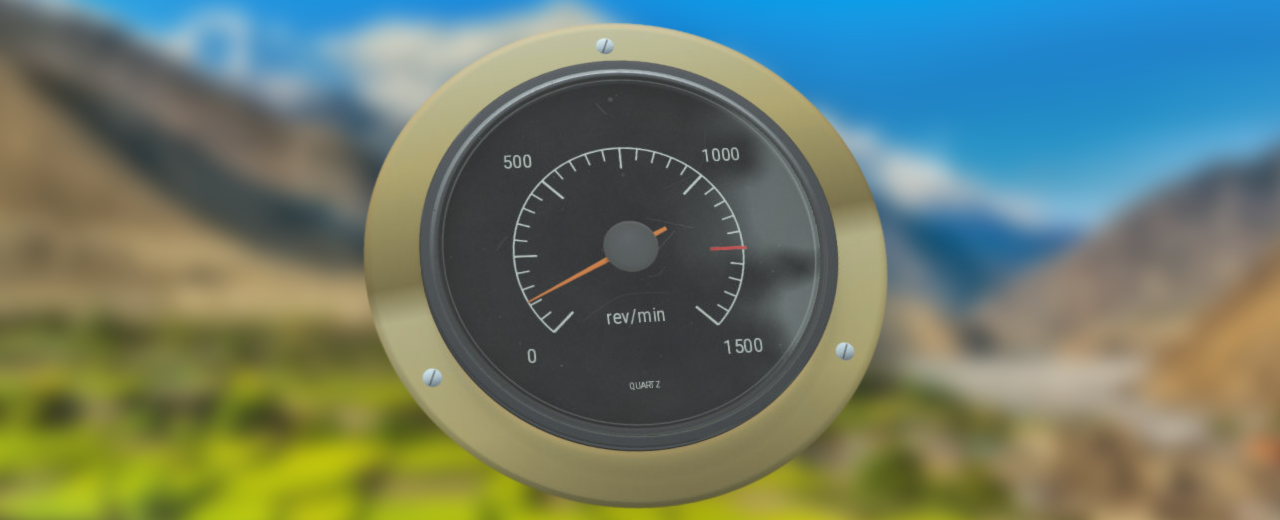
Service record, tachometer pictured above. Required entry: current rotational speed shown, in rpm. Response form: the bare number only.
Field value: 100
